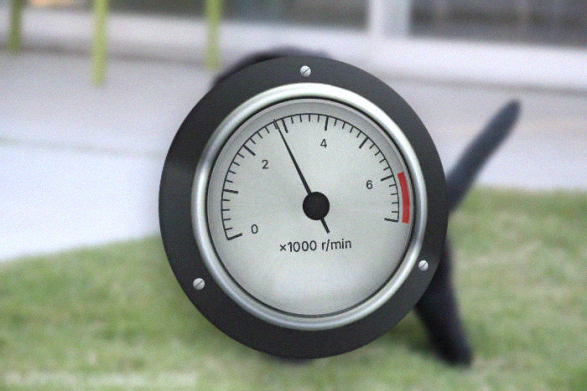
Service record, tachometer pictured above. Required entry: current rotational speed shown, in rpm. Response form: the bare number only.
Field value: 2800
